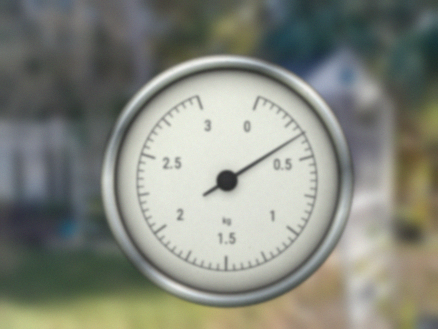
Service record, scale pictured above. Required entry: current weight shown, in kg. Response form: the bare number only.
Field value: 0.35
